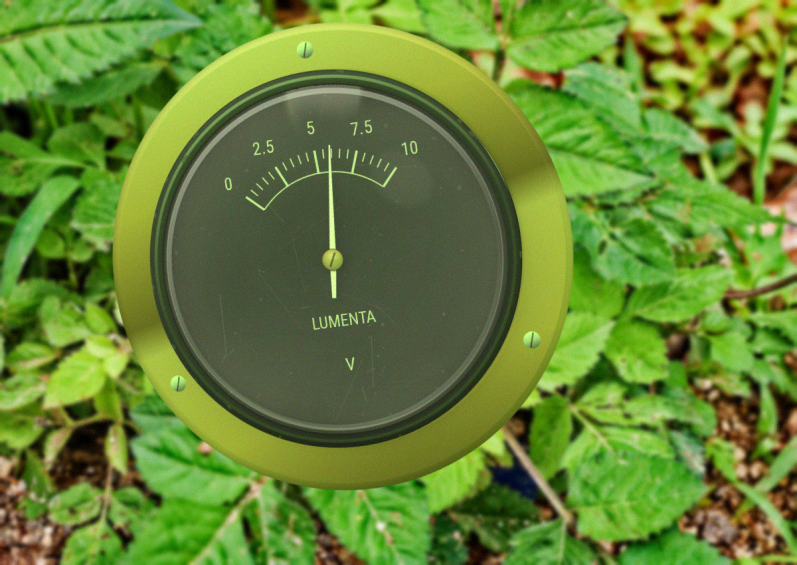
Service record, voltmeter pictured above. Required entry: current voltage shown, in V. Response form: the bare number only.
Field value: 6
